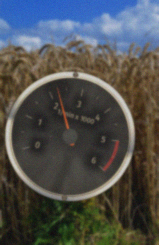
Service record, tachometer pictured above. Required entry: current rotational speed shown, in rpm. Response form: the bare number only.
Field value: 2250
